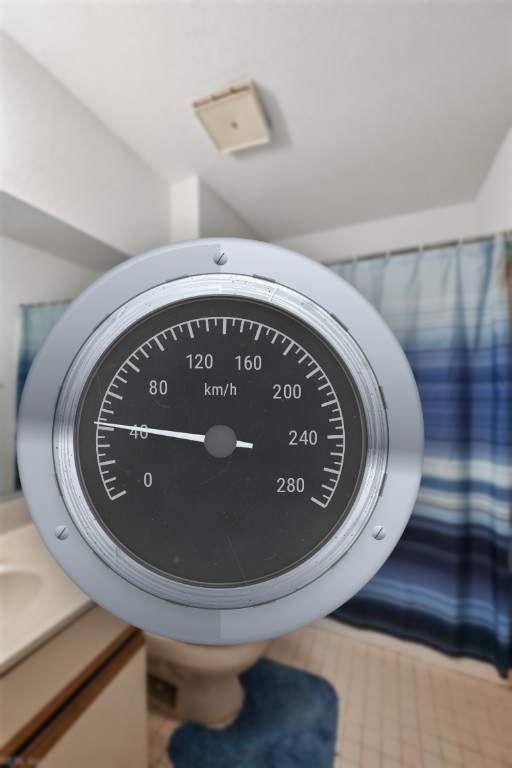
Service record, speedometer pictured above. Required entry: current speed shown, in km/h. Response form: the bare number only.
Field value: 42.5
